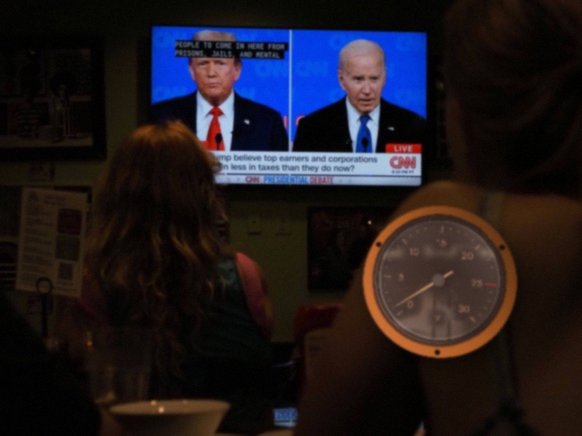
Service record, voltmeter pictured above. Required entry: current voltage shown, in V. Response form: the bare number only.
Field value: 1
